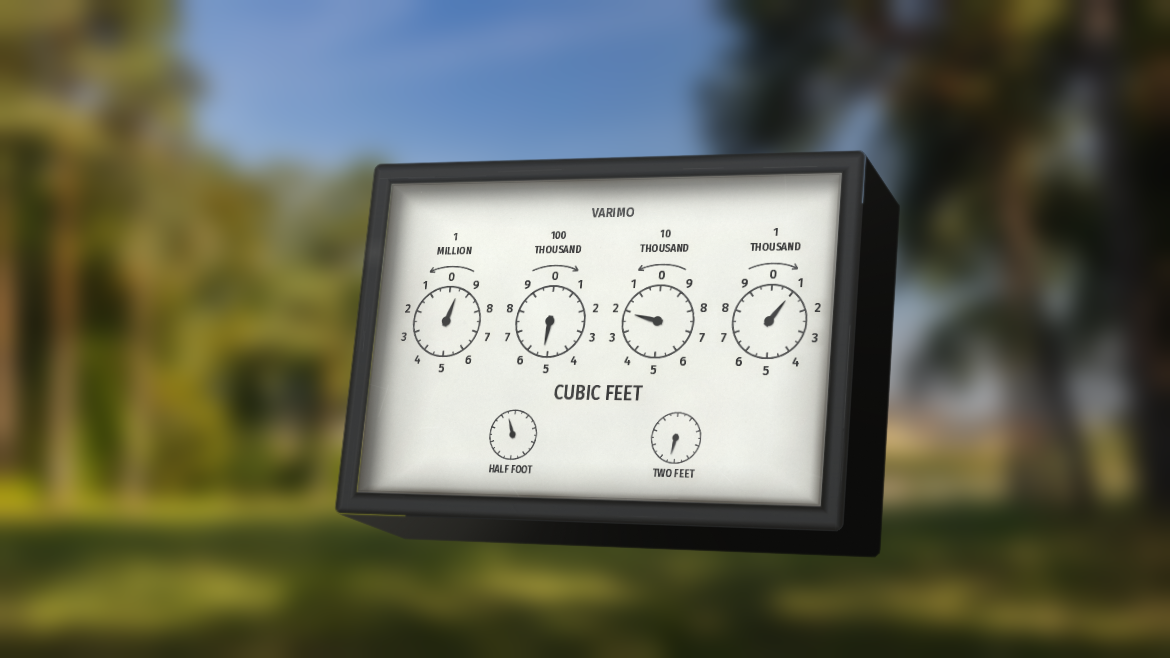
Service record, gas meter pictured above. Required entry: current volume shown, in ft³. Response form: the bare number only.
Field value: 952100
